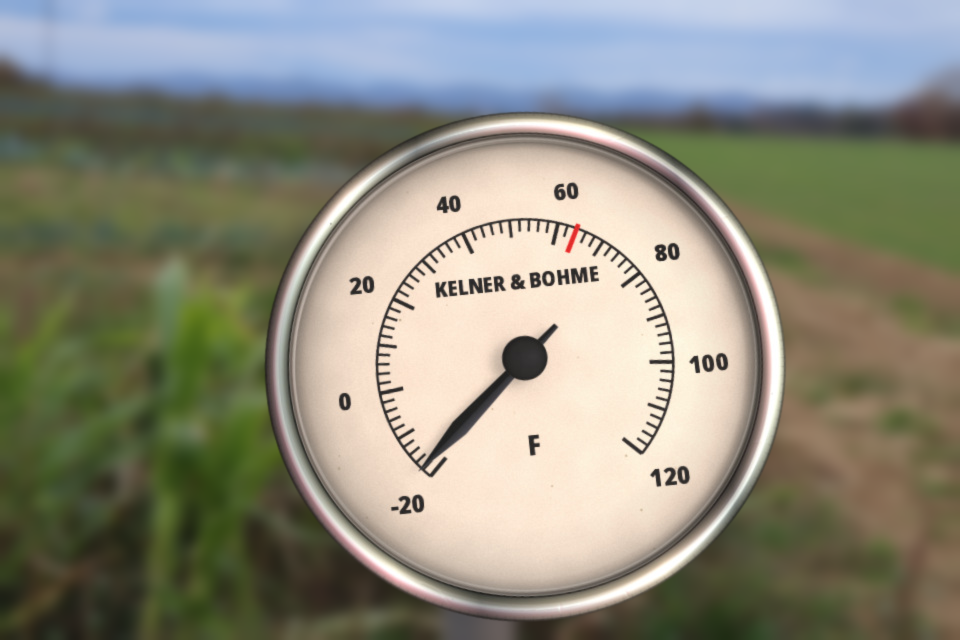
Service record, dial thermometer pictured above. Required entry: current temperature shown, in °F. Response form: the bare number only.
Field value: -18
